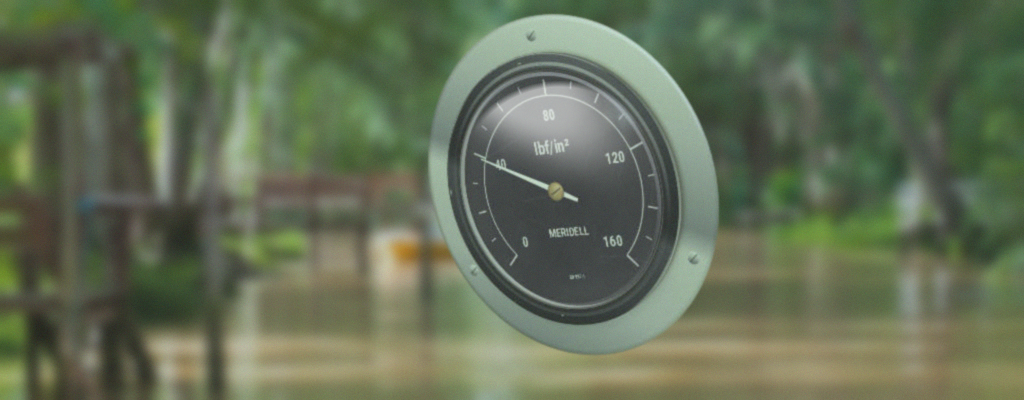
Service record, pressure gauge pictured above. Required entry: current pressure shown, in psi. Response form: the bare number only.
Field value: 40
